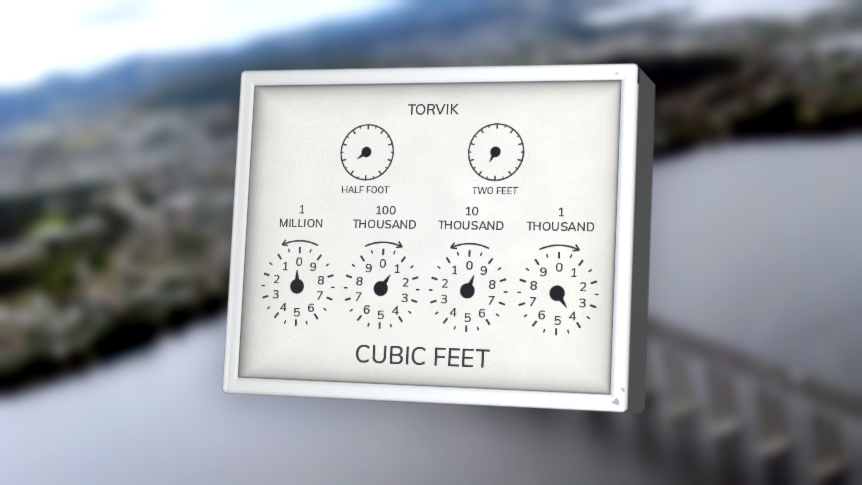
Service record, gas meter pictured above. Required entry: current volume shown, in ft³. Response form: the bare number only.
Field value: 9400
